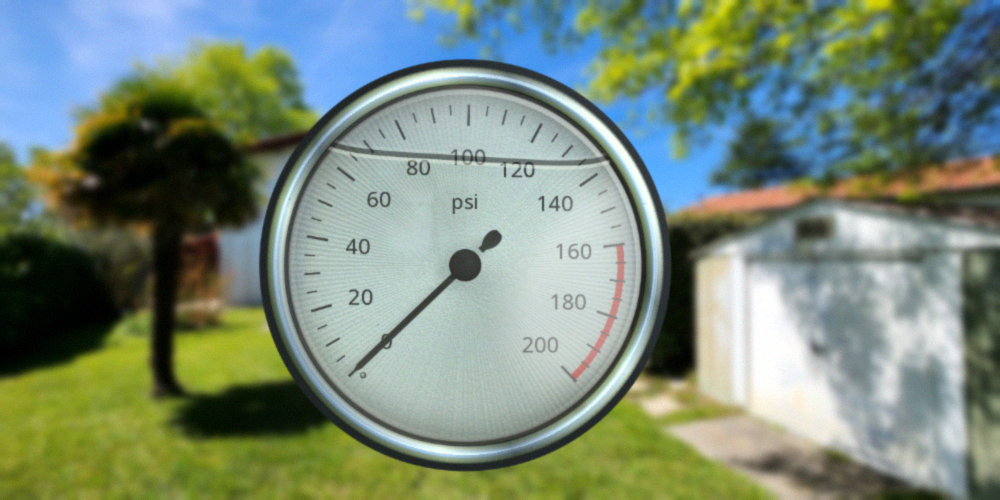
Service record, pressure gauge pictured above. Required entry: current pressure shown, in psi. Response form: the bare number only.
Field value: 0
